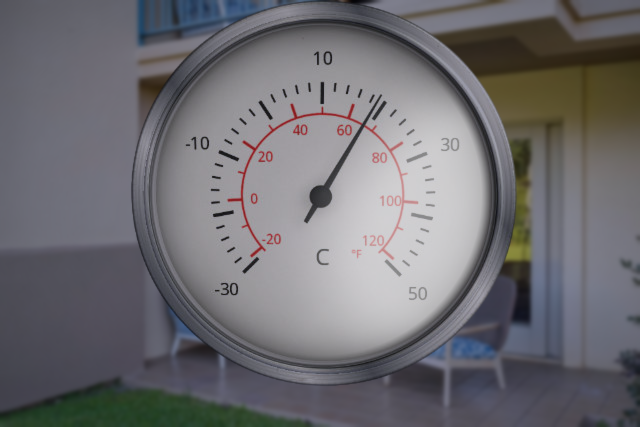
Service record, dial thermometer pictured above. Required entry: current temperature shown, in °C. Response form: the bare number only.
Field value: 19
